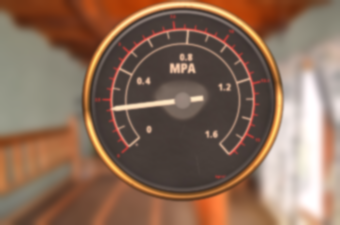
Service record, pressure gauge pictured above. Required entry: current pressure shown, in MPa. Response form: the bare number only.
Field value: 0.2
